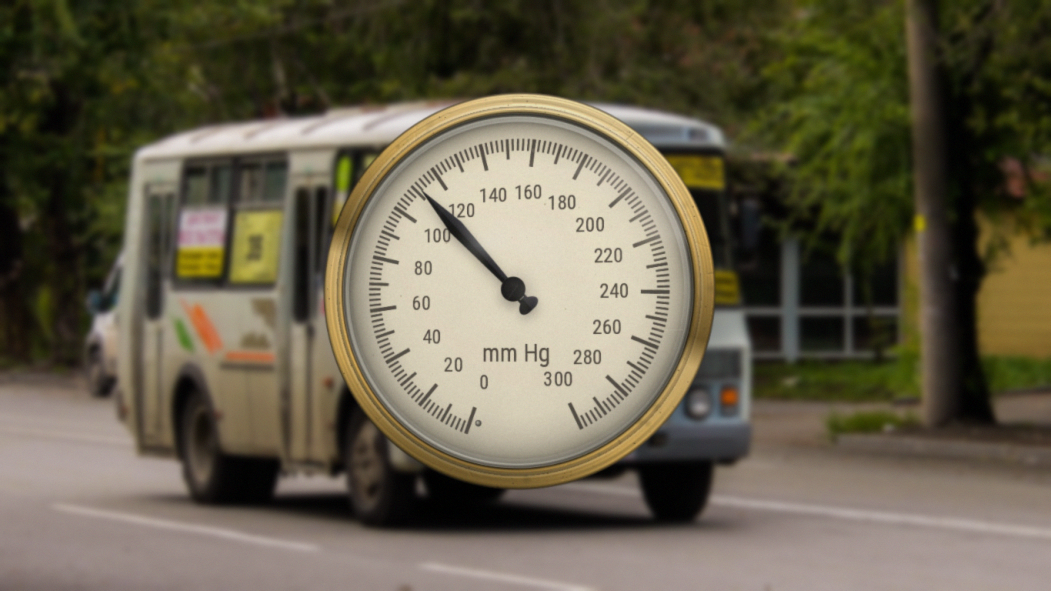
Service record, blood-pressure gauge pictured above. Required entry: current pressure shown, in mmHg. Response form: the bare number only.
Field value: 112
